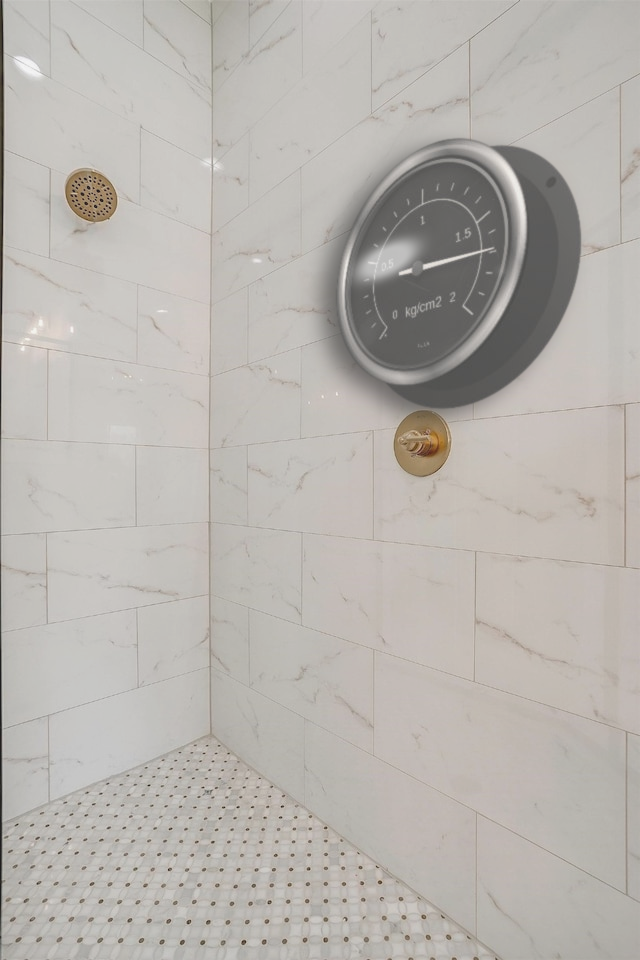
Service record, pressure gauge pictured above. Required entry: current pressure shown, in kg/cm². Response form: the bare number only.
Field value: 1.7
